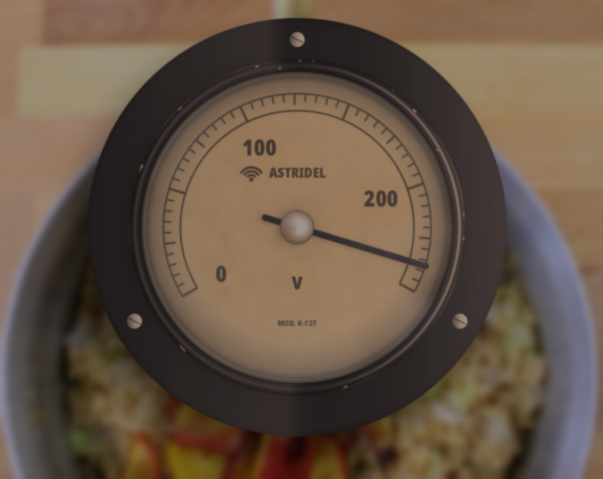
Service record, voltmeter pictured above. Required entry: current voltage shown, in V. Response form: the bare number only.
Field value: 237.5
